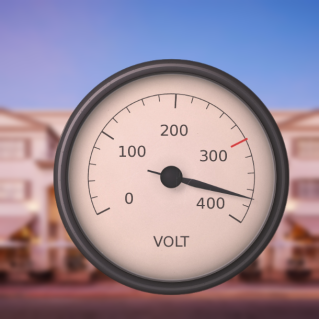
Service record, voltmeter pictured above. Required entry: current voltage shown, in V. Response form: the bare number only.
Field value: 370
